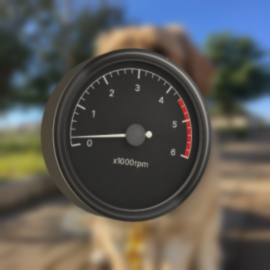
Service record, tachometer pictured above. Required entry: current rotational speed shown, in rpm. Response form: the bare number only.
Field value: 200
